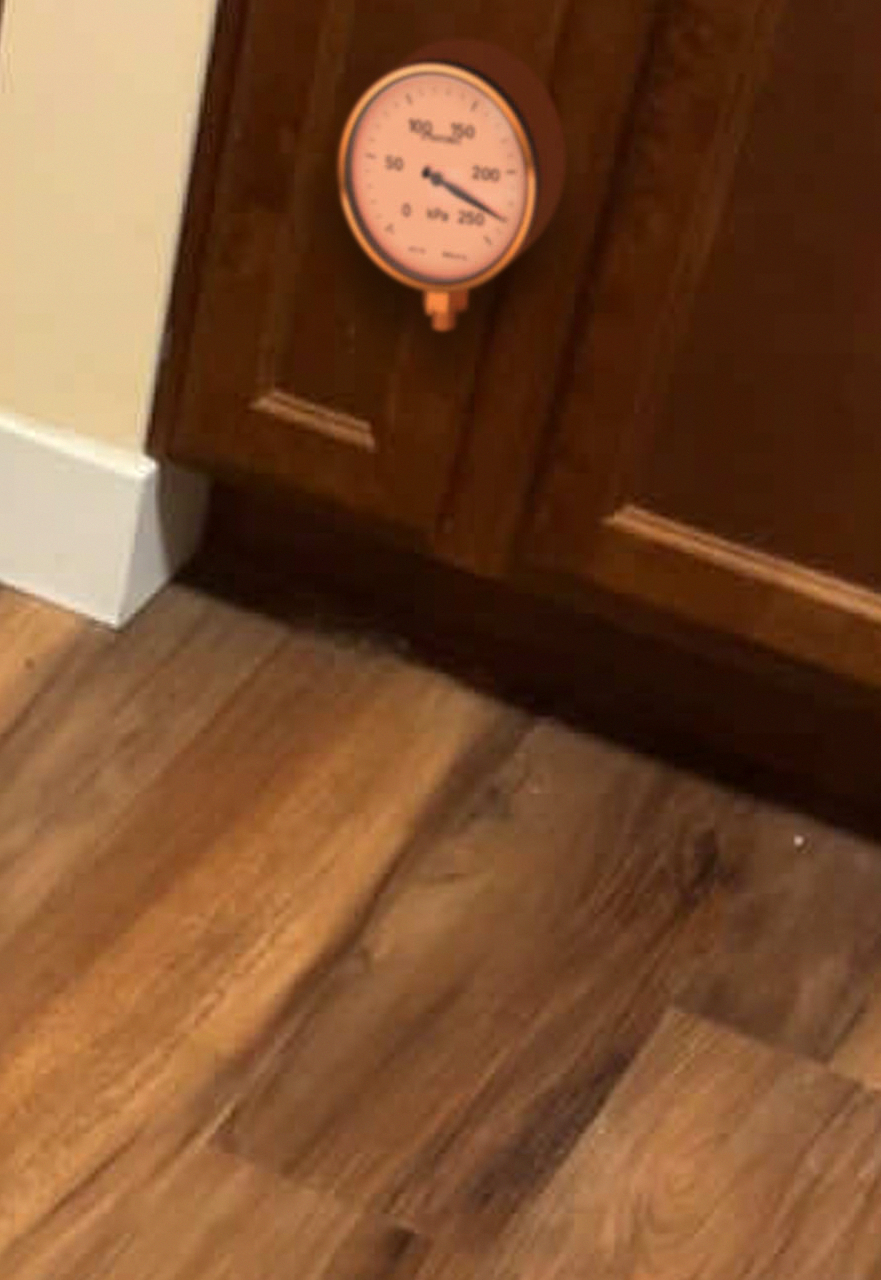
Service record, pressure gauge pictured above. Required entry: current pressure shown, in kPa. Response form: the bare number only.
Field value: 230
